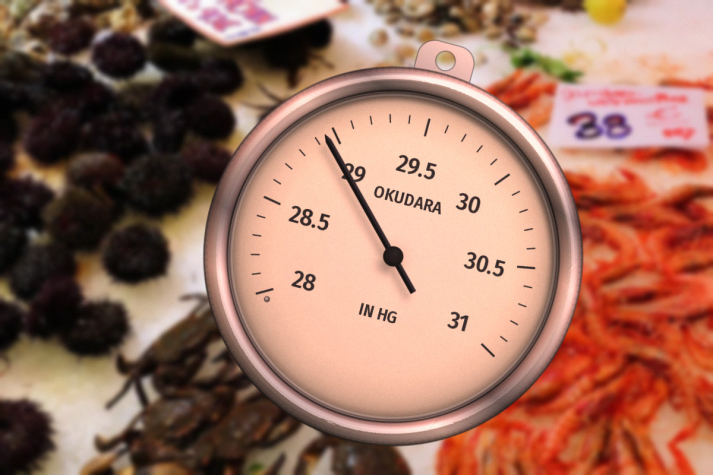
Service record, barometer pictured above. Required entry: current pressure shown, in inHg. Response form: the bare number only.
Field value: 28.95
